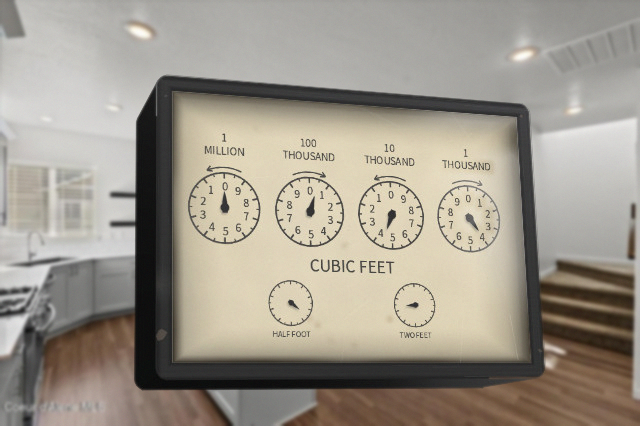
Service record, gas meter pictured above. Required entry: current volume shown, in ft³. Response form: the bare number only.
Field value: 4400
